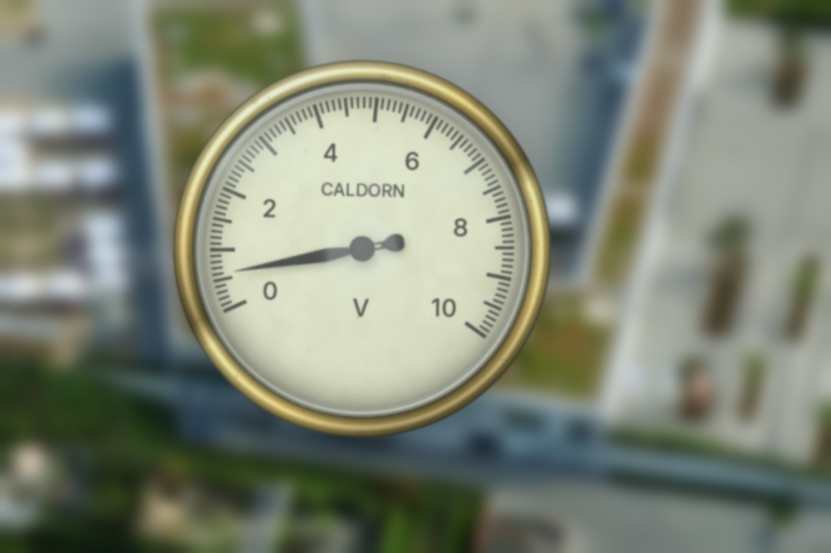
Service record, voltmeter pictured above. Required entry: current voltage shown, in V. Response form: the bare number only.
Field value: 0.6
